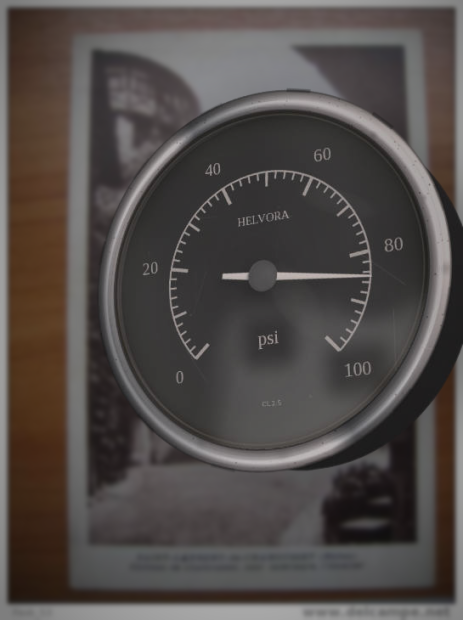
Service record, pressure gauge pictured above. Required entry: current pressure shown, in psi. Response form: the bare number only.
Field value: 85
